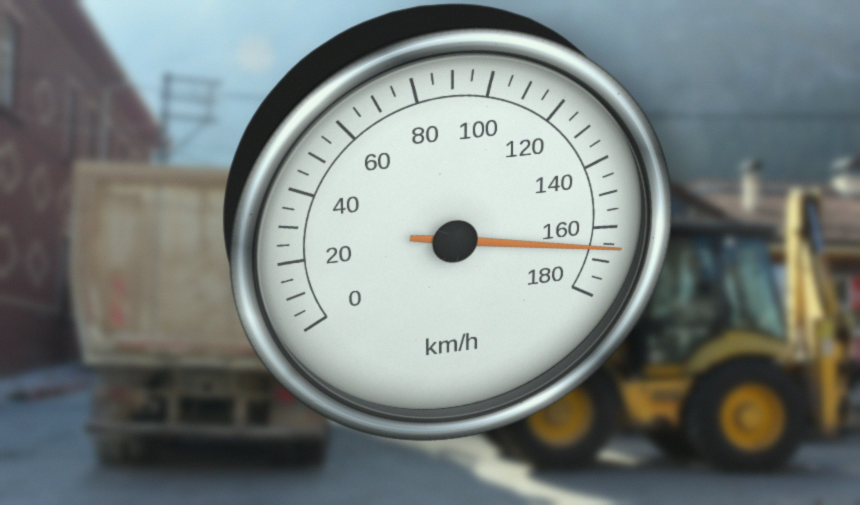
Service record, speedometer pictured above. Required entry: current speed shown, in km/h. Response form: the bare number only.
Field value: 165
